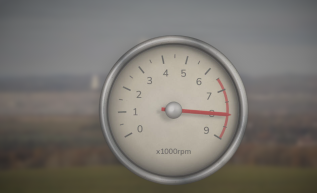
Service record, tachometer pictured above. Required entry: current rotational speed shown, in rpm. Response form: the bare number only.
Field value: 8000
